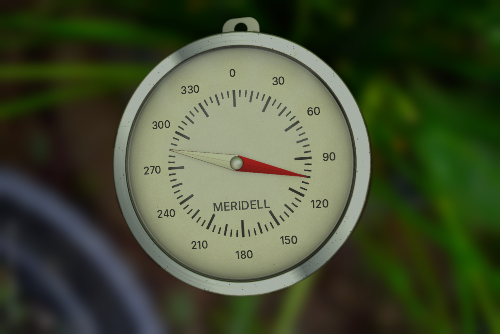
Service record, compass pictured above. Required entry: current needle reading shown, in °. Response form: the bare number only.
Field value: 105
